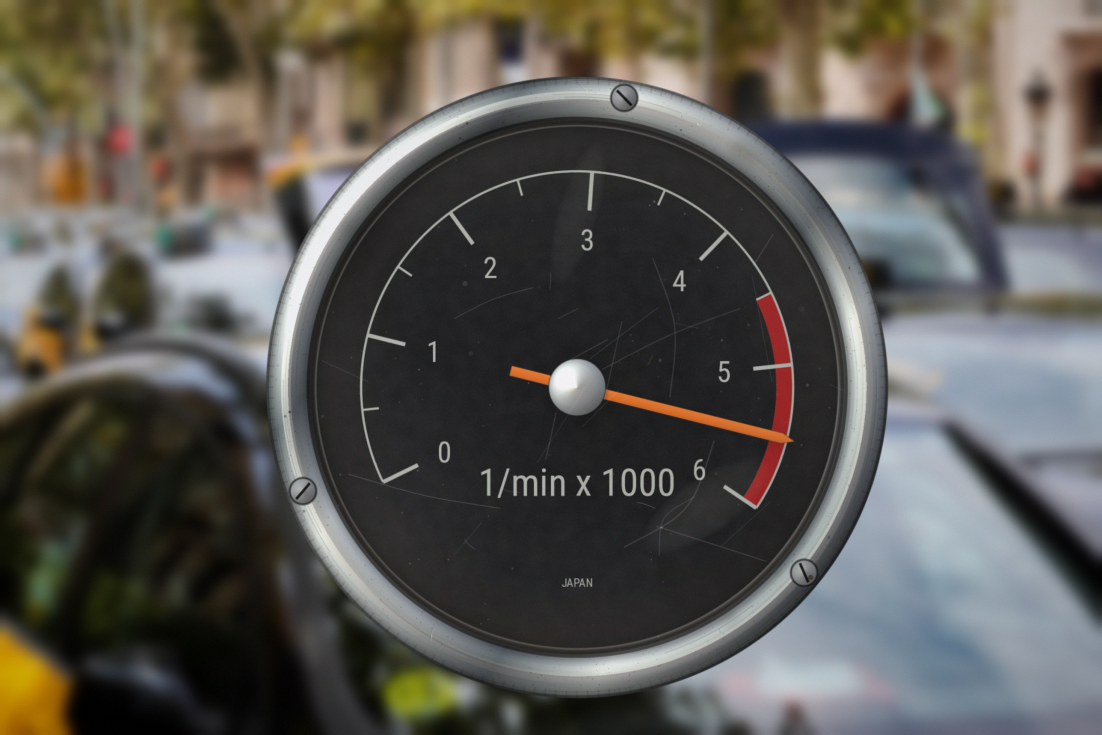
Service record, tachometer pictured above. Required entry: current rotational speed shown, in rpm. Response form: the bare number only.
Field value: 5500
